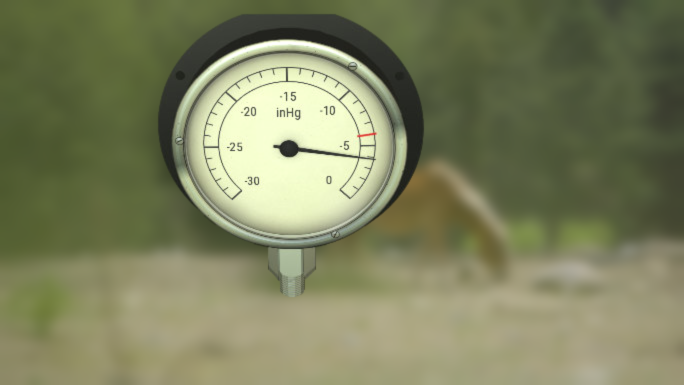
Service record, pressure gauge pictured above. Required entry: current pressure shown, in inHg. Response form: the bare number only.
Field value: -4
